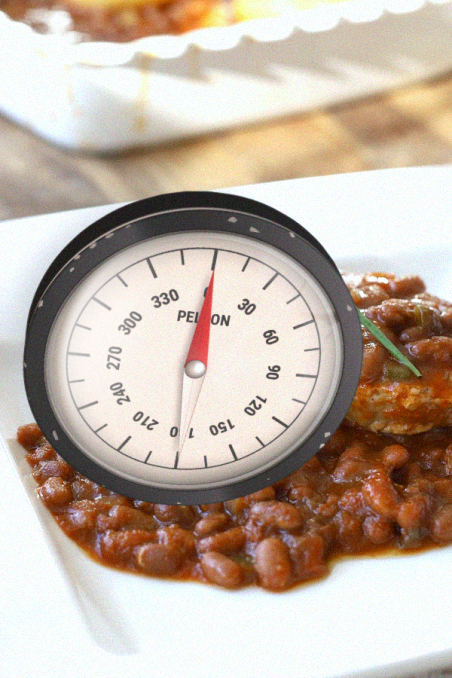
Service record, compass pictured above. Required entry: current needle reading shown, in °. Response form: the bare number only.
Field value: 0
